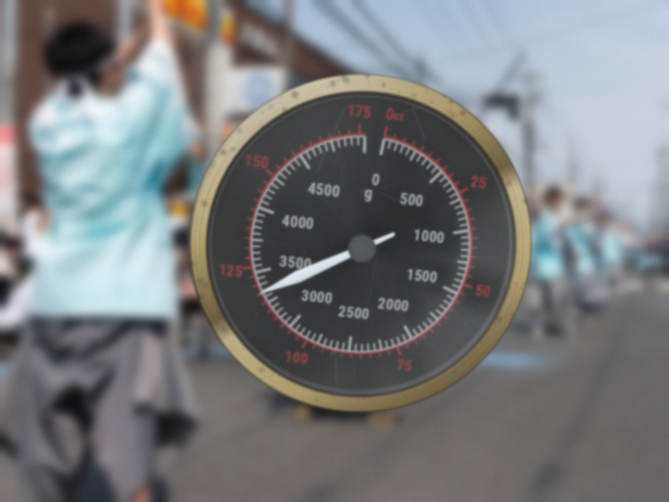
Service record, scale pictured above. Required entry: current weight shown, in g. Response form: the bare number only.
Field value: 3350
